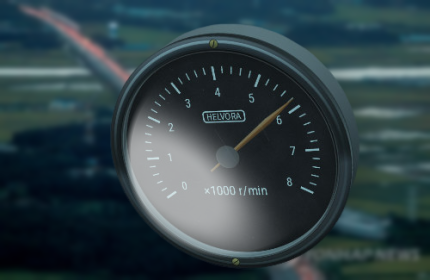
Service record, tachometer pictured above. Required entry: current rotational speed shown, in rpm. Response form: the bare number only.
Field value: 5800
